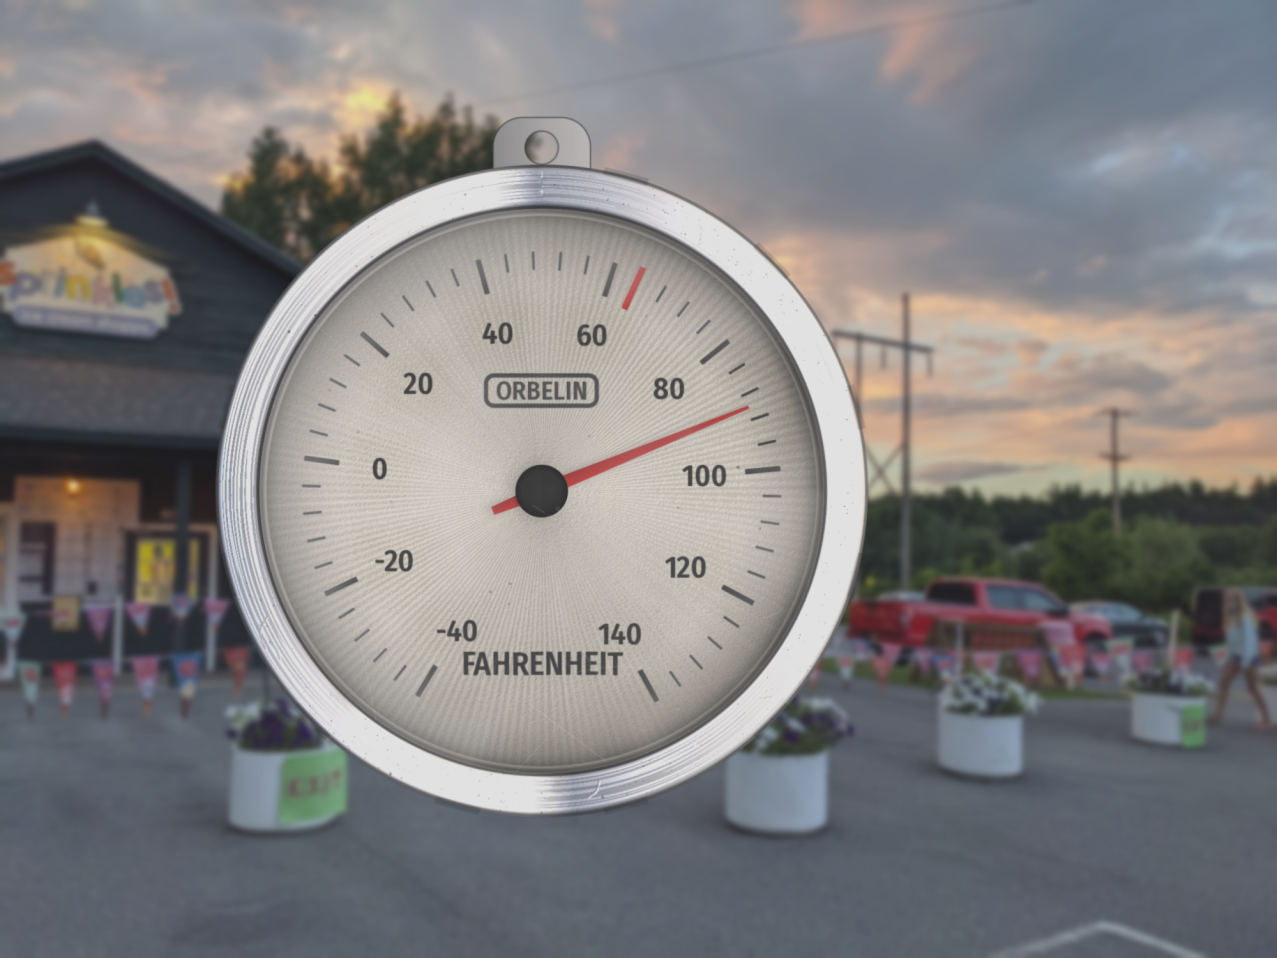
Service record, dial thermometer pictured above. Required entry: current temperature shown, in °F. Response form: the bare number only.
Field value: 90
